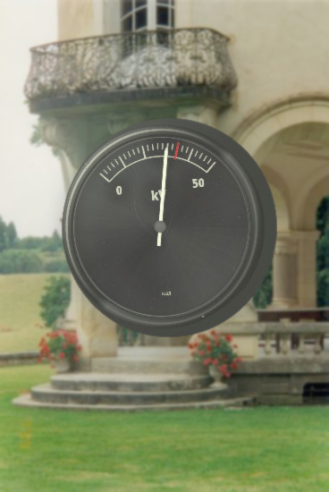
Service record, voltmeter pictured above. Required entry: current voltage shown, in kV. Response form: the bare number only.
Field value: 30
